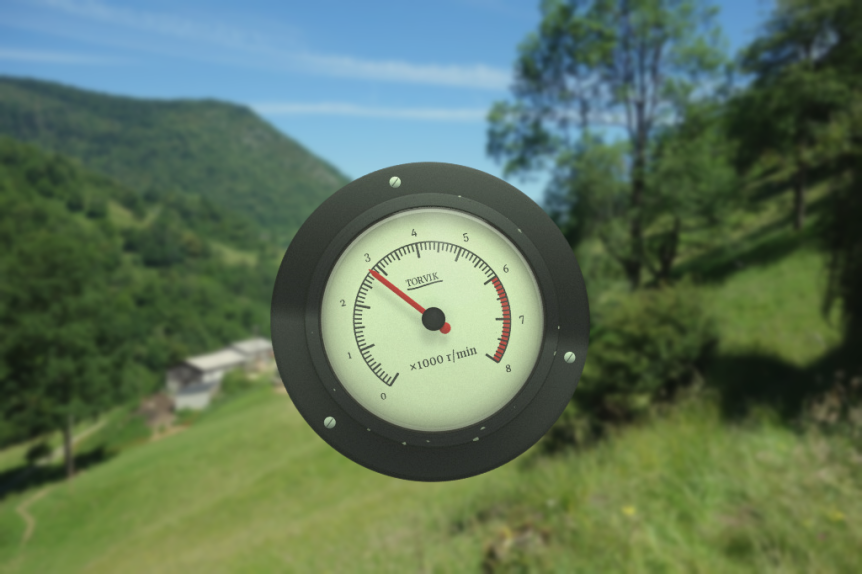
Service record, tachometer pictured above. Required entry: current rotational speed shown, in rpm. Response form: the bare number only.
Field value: 2800
